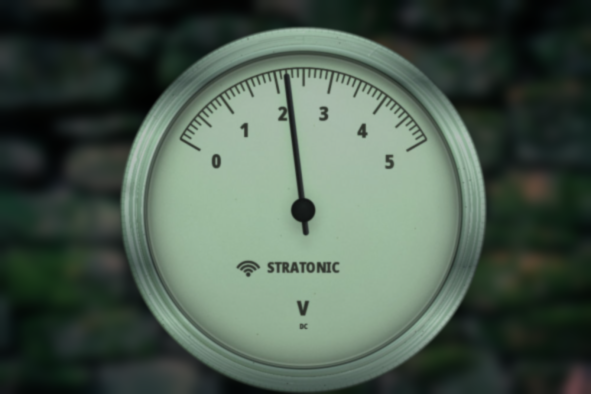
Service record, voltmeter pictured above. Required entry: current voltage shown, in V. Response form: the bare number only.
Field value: 2.2
